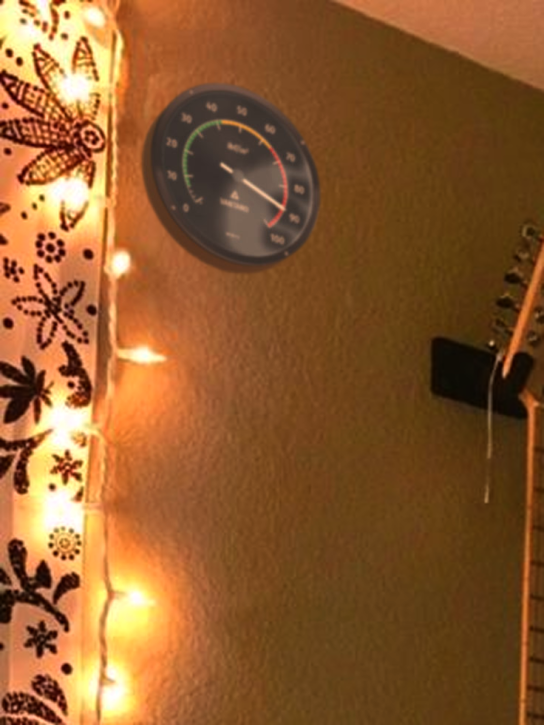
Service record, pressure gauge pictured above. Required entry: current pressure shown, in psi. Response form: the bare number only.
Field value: 90
